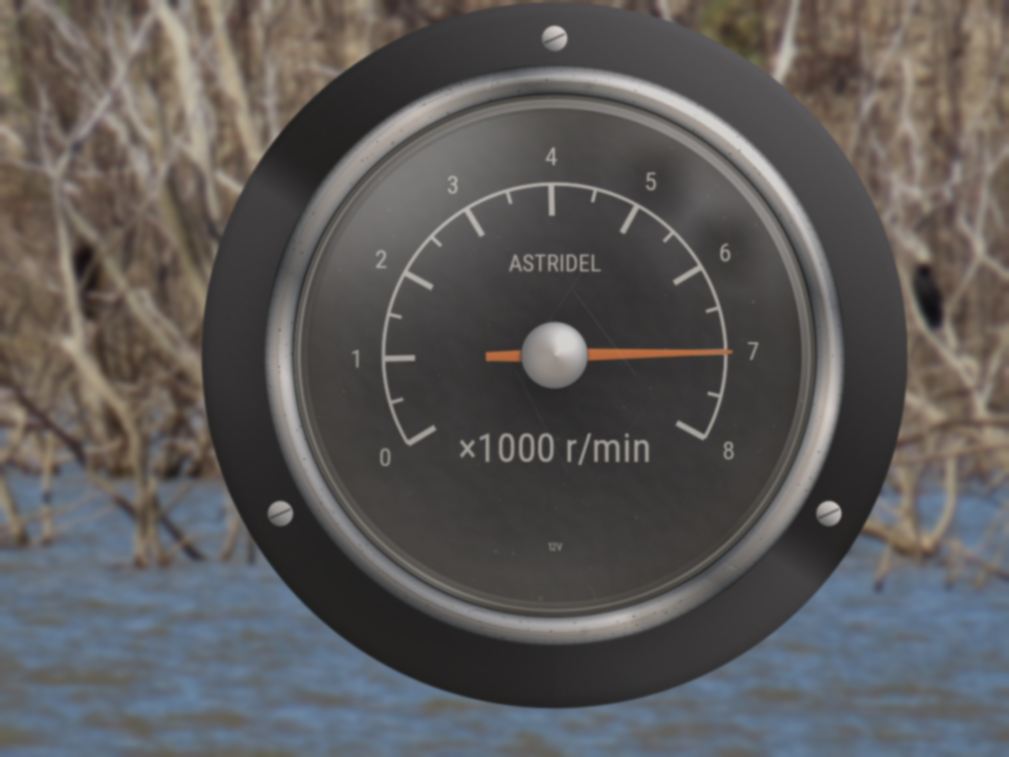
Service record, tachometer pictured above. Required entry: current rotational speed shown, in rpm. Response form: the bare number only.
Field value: 7000
